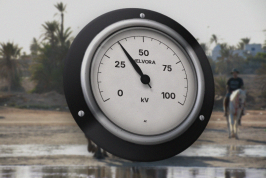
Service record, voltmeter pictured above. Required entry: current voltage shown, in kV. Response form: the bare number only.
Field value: 35
